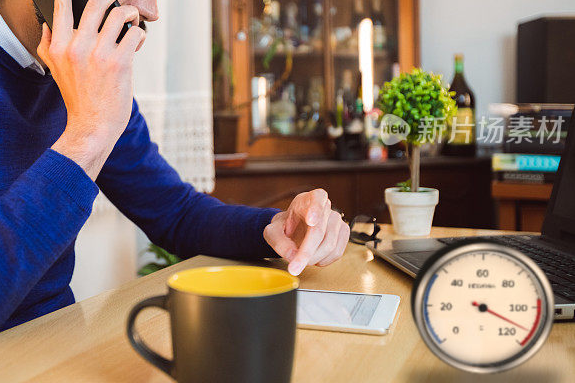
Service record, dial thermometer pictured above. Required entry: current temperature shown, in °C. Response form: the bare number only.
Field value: 112
